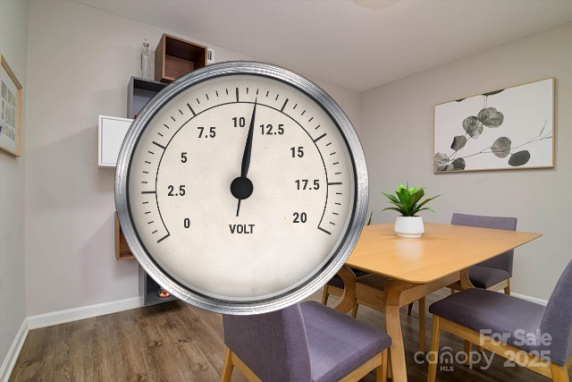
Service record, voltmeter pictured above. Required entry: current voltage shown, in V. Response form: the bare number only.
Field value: 11
